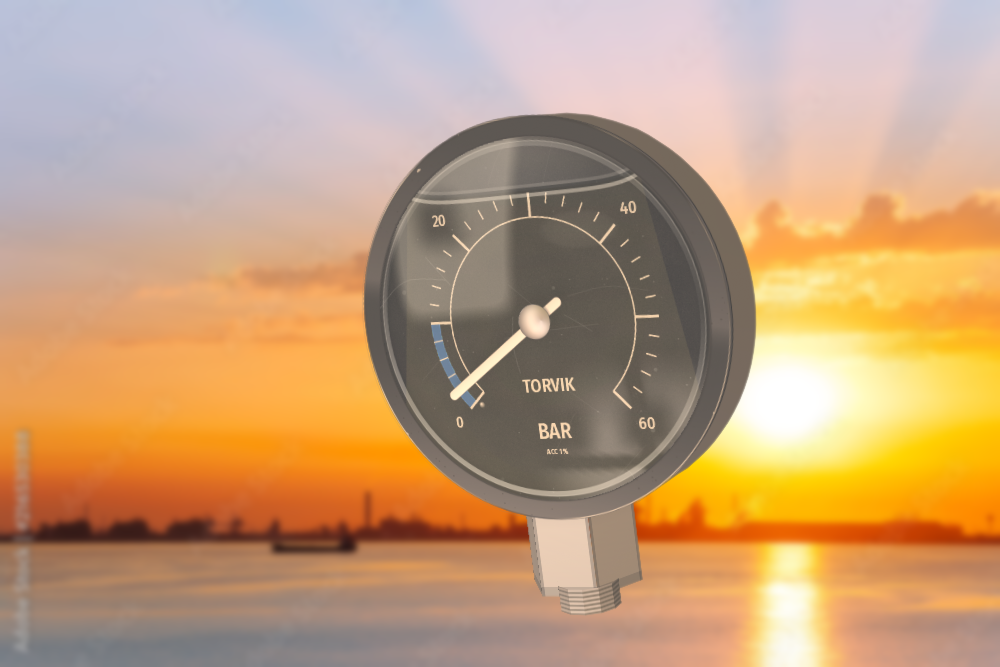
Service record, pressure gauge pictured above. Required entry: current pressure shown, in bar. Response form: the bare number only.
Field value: 2
